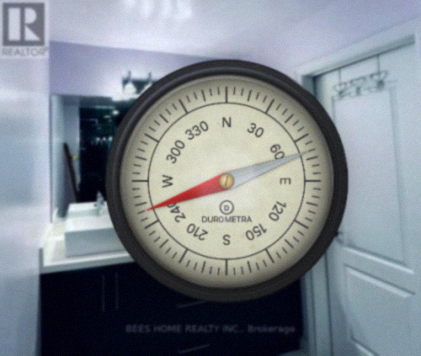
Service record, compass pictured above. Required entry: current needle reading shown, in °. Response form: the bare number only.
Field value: 250
